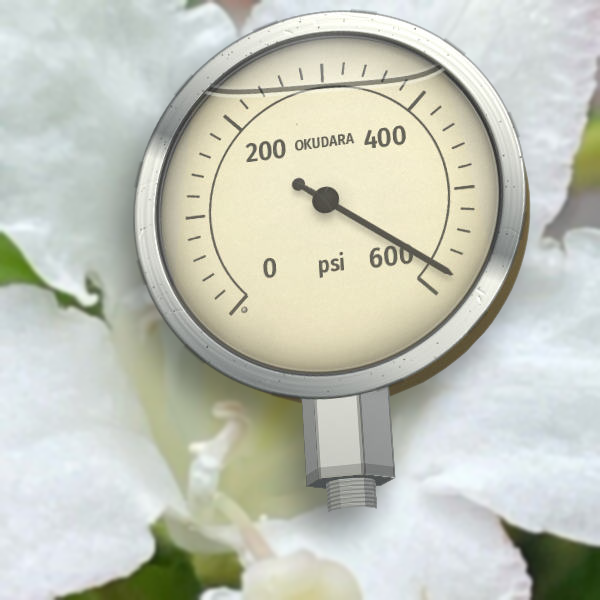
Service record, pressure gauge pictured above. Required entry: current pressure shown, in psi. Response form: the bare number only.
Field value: 580
